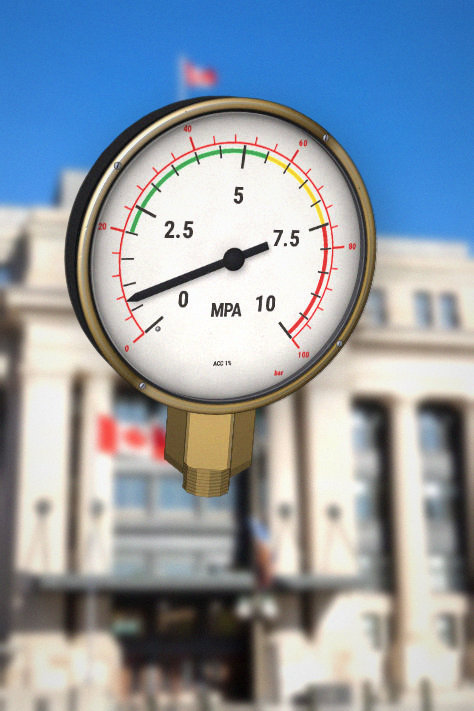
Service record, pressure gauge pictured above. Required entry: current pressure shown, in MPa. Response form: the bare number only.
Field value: 0.75
